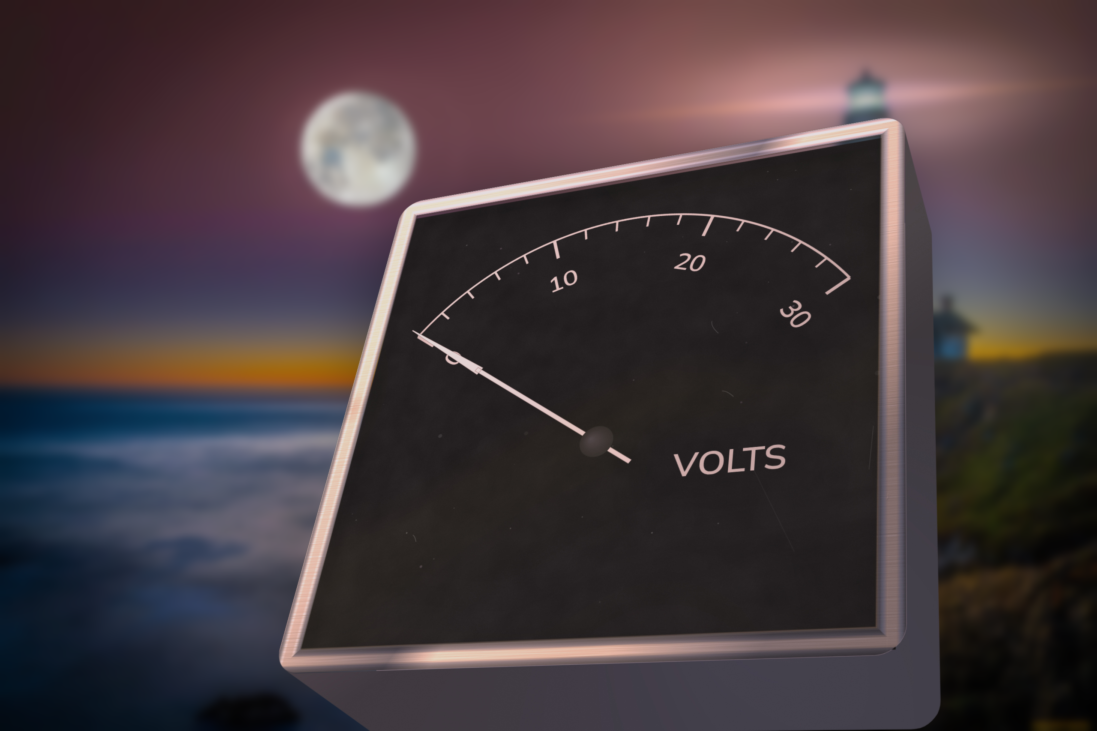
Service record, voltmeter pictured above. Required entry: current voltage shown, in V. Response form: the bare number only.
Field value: 0
